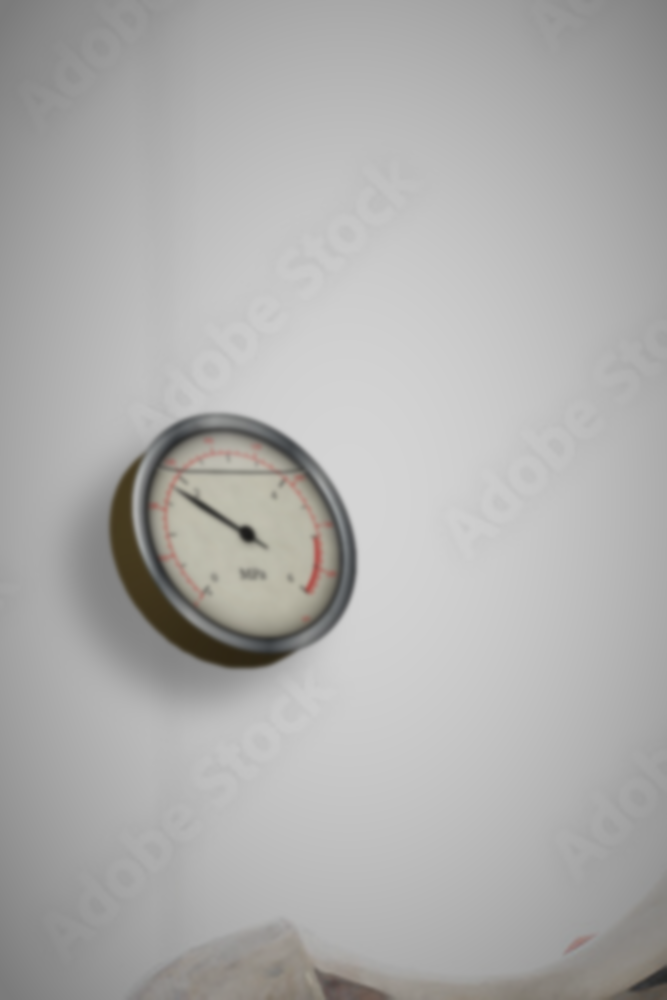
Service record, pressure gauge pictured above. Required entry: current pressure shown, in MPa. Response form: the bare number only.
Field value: 1.75
